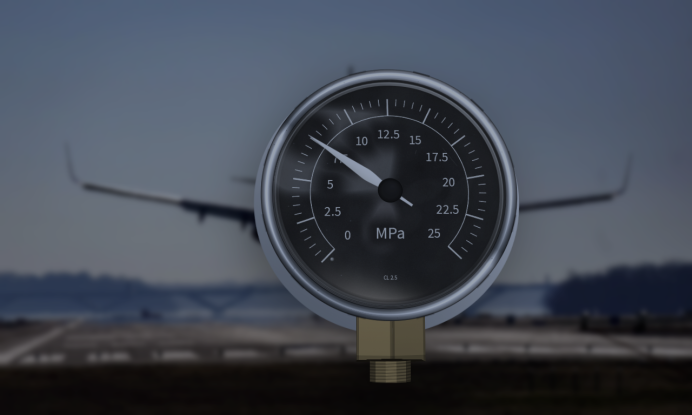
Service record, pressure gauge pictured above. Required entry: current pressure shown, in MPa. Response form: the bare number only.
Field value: 7.5
